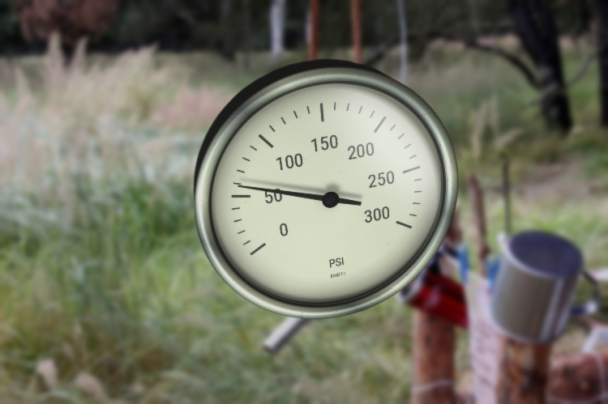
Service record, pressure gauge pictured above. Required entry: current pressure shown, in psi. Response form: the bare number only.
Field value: 60
